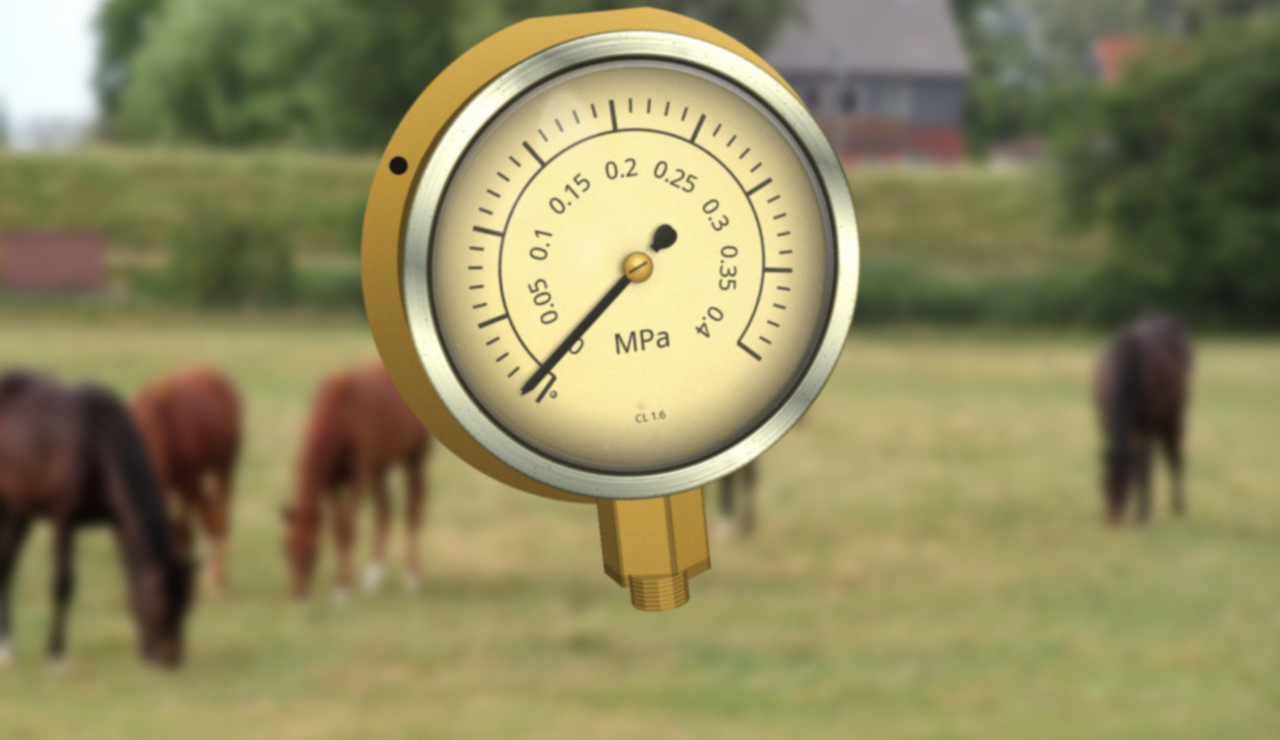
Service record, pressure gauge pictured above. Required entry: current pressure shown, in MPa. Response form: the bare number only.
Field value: 0.01
